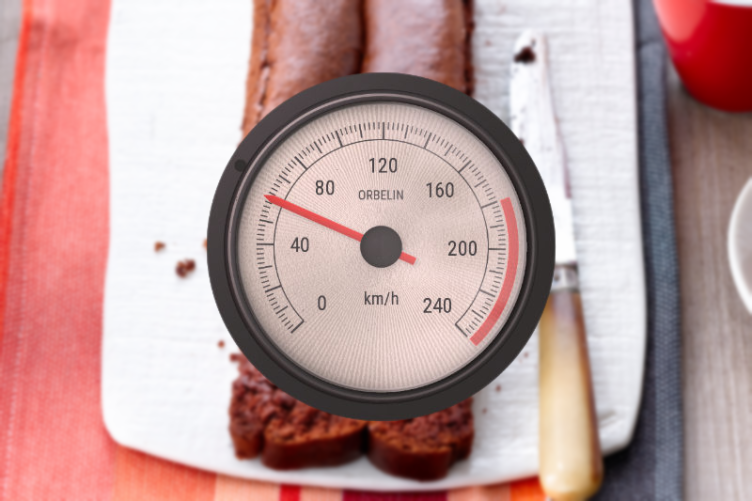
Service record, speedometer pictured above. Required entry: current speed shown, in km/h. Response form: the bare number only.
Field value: 60
